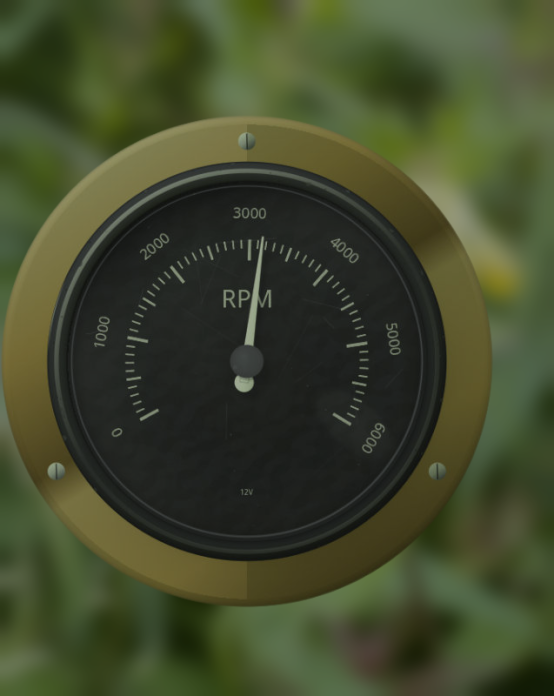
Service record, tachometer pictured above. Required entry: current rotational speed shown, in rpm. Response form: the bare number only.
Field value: 3150
